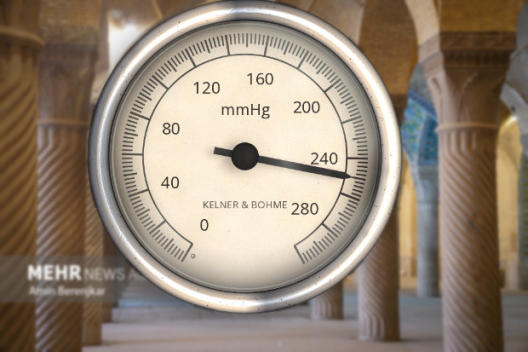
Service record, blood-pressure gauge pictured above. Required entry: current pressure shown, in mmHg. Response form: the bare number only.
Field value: 250
